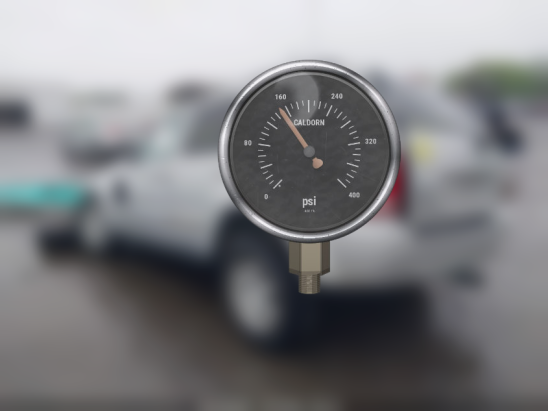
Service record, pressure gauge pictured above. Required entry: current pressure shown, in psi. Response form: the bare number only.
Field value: 150
